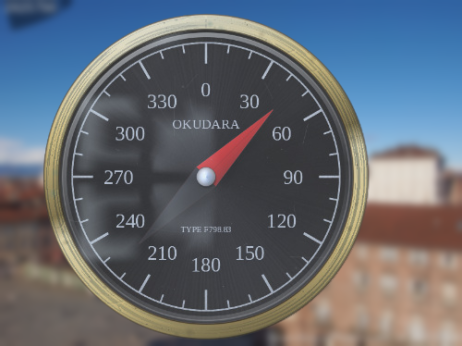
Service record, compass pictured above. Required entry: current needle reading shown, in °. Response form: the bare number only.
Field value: 45
